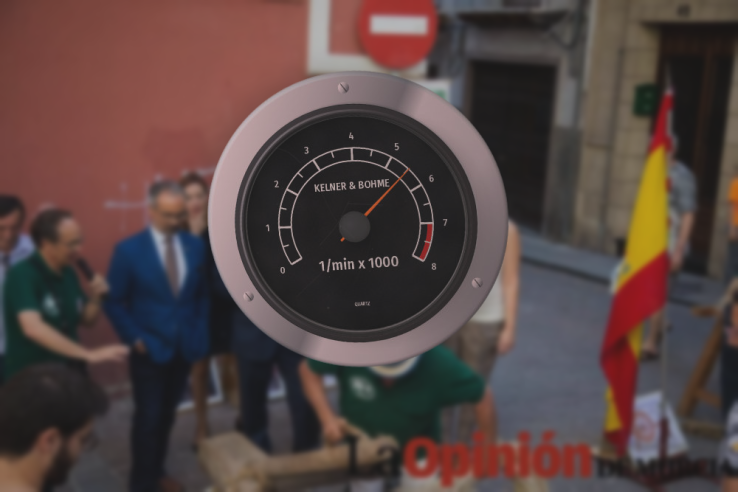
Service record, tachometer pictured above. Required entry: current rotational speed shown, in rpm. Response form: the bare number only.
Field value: 5500
